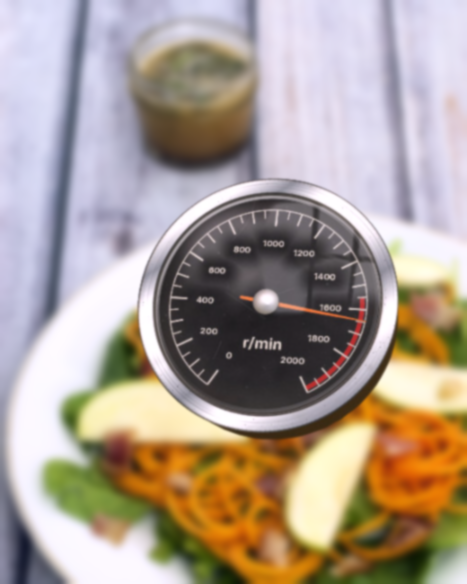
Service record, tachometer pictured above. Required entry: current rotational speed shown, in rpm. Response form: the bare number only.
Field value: 1650
